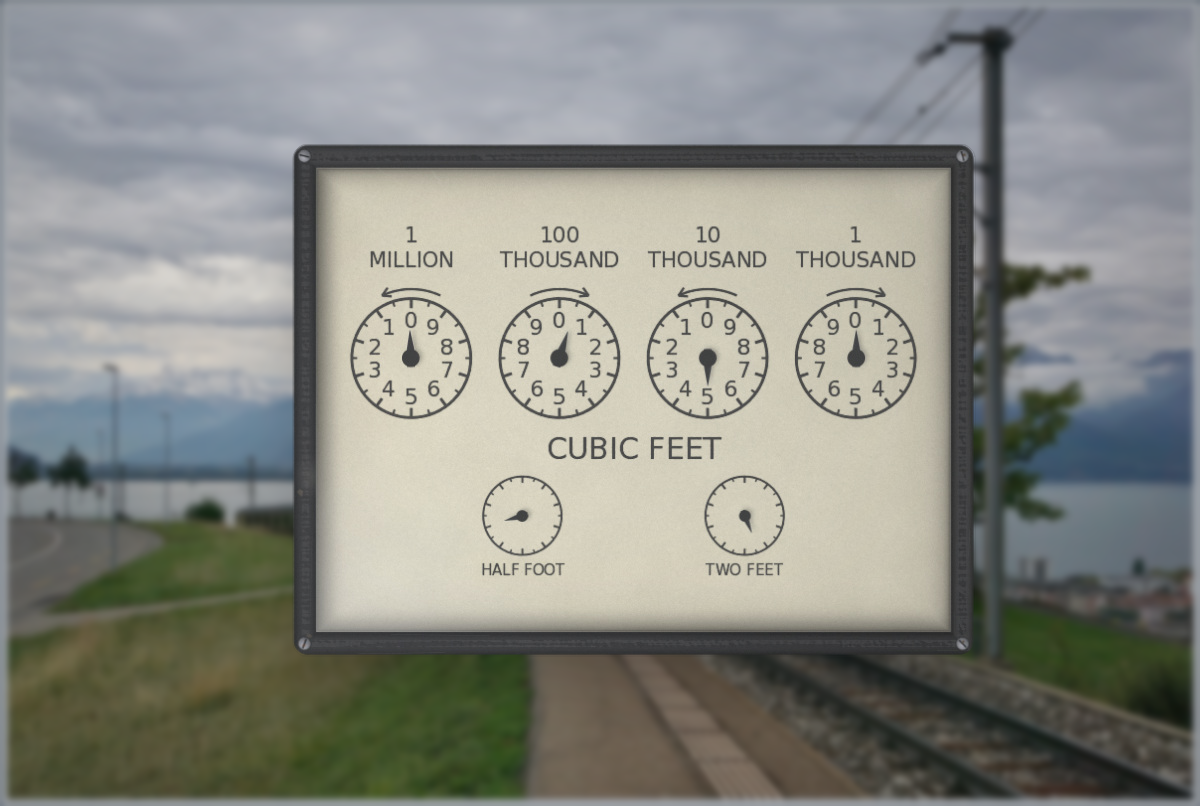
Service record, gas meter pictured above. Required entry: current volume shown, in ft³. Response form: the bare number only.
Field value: 5000
